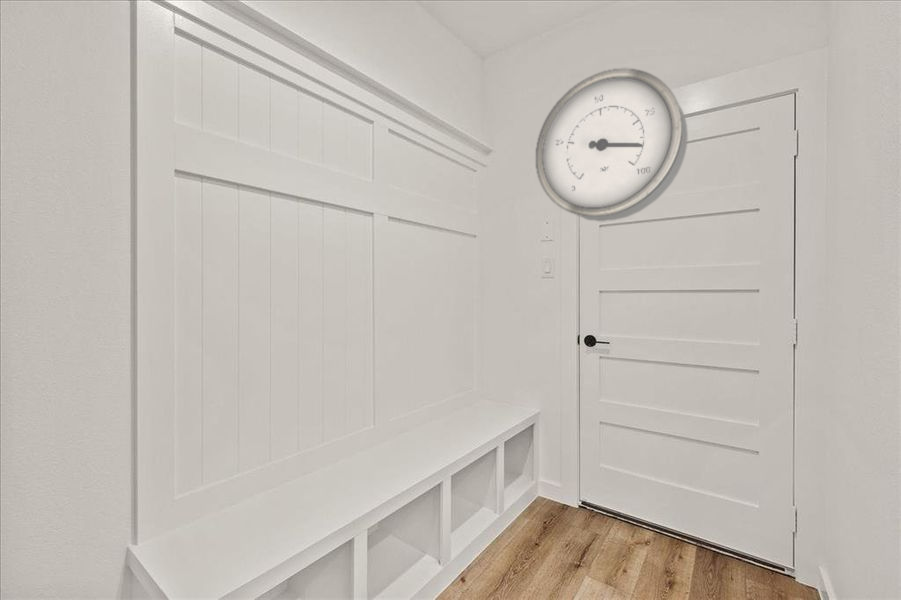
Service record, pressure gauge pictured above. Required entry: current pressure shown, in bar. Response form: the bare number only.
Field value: 90
